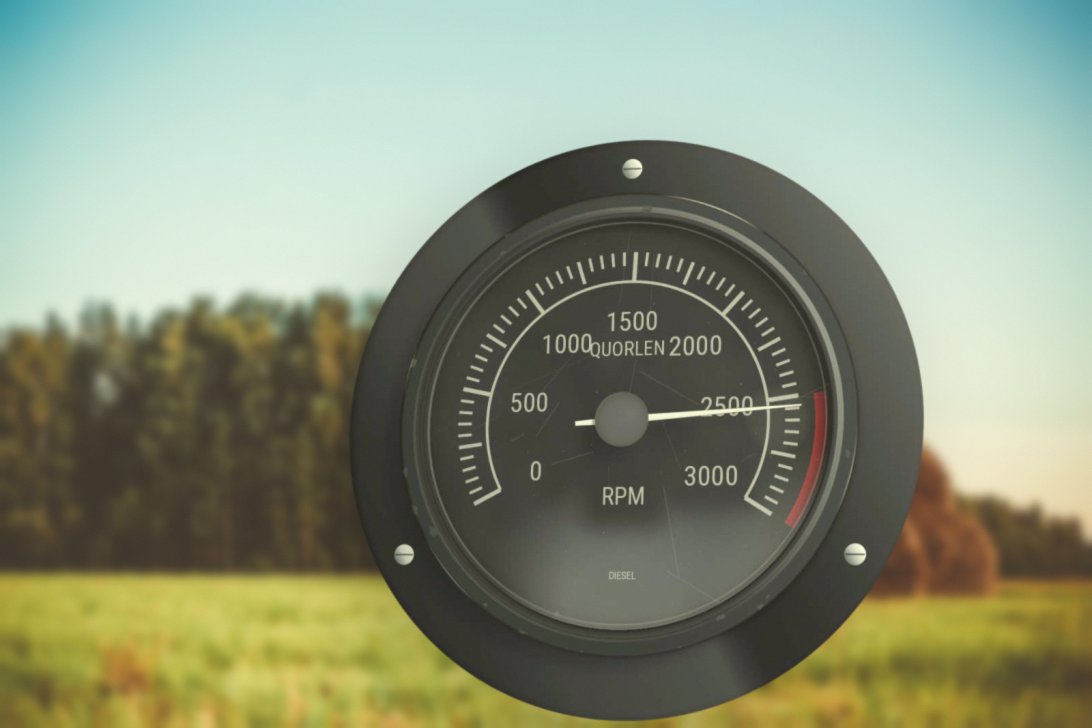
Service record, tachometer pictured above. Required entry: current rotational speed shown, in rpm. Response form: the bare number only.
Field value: 2550
